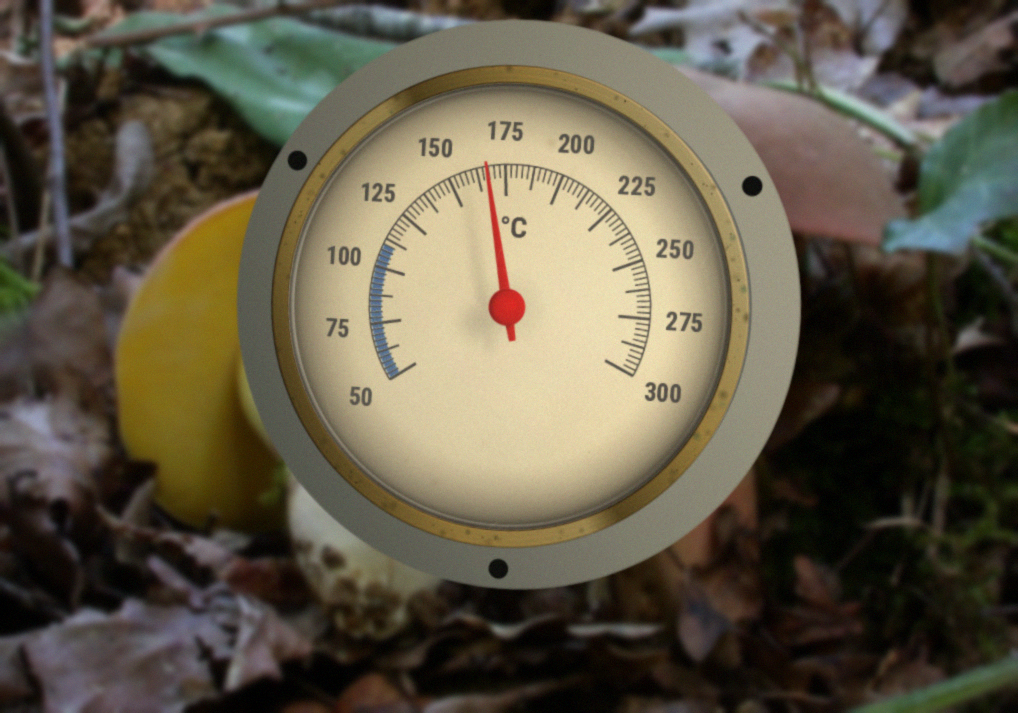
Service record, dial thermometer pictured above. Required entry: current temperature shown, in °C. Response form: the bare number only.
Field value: 167.5
